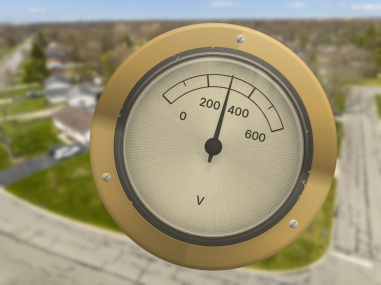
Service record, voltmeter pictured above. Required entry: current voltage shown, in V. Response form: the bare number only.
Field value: 300
